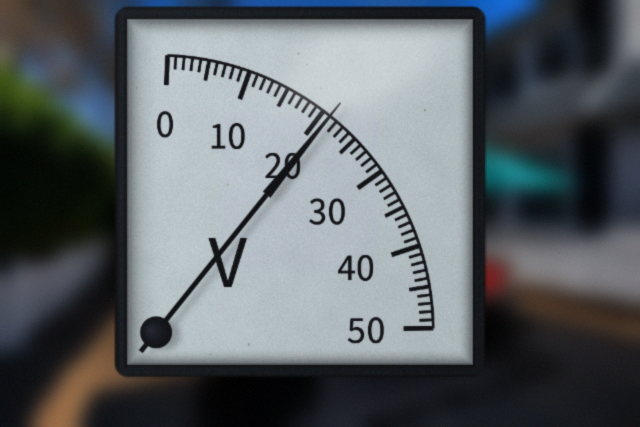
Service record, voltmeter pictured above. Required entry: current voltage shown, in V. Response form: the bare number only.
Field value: 21
